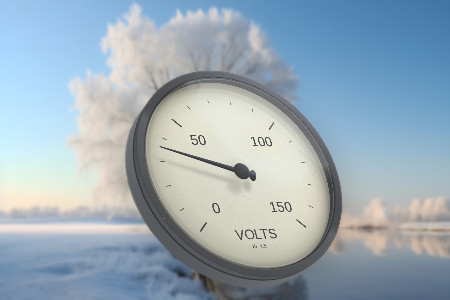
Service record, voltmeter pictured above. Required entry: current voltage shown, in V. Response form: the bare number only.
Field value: 35
